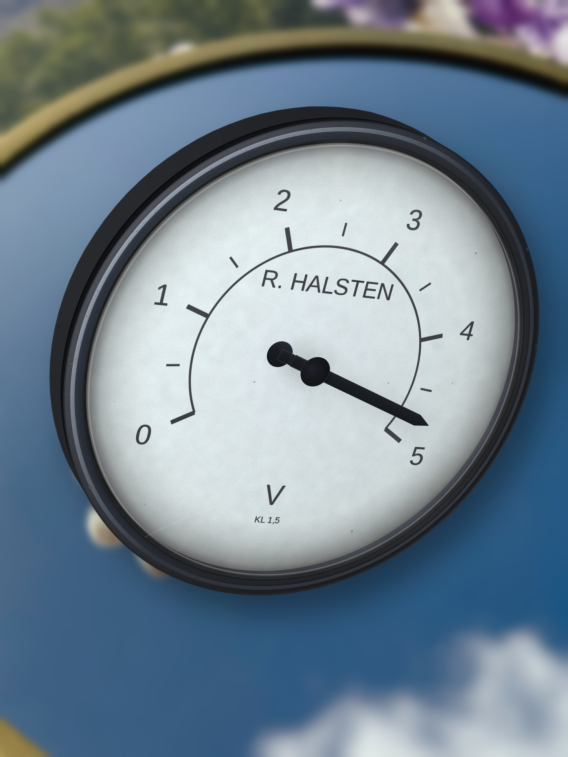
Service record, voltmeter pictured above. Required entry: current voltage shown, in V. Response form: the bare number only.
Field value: 4.75
